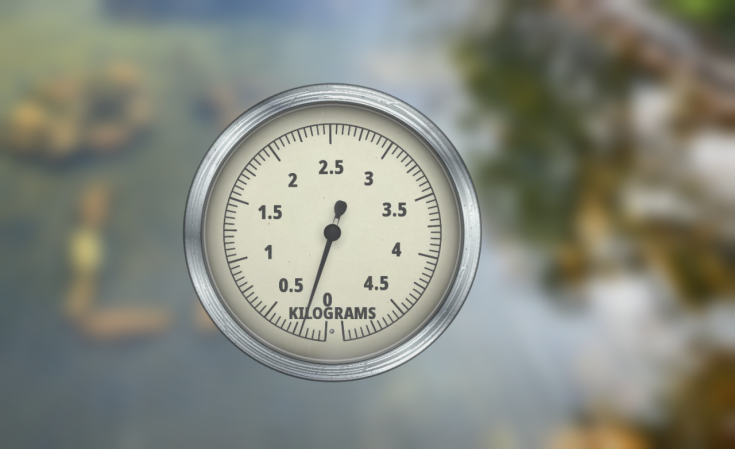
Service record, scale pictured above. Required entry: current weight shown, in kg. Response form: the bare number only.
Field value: 0.2
